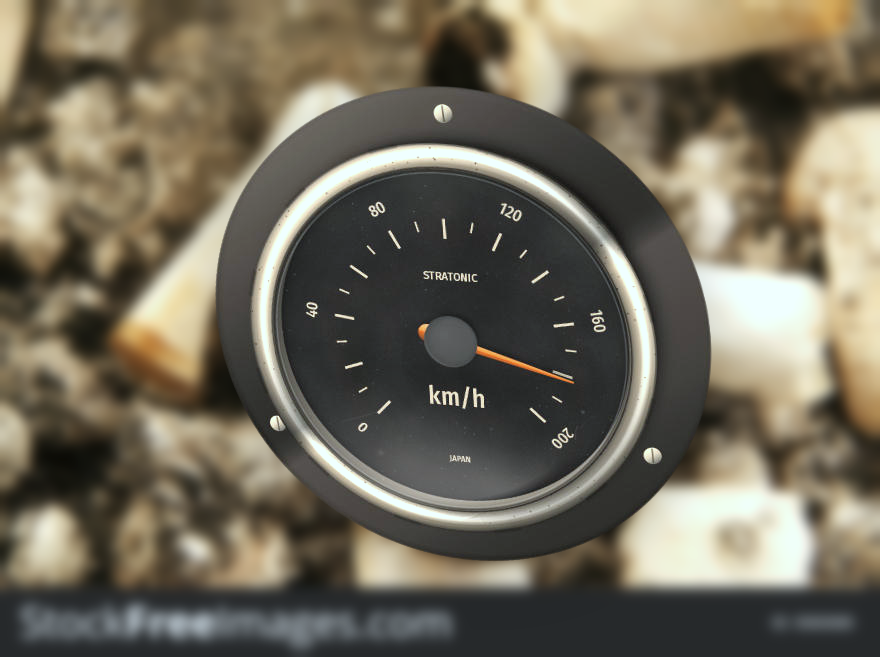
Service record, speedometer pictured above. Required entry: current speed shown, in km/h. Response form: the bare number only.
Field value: 180
